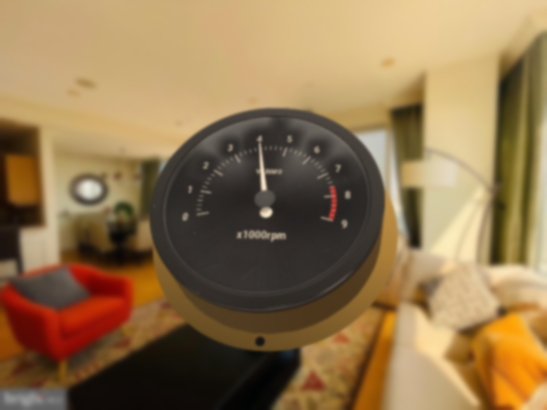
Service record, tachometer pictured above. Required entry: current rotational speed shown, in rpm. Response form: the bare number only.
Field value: 4000
